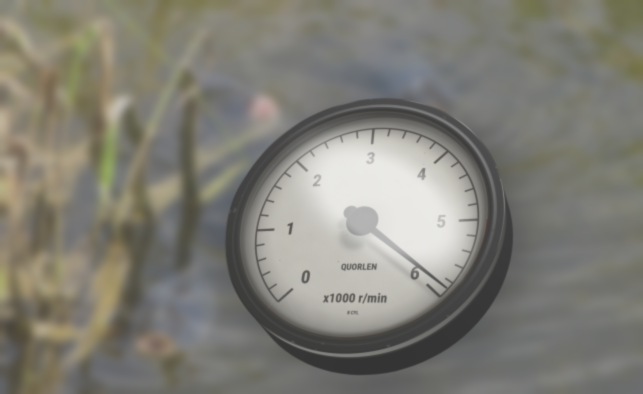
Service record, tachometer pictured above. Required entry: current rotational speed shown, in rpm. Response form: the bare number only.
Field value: 5900
